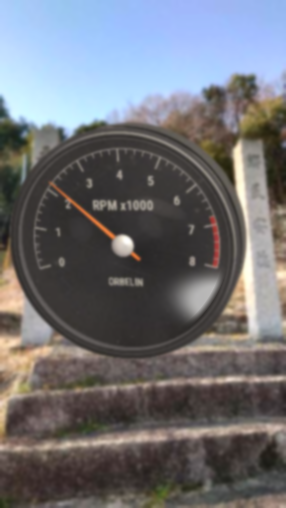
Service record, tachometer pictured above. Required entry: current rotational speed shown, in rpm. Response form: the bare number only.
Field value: 2200
